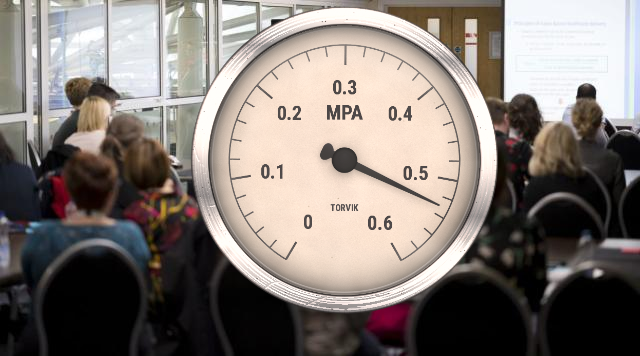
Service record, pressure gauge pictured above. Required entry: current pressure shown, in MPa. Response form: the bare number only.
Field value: 0.53
